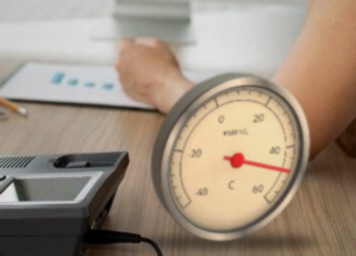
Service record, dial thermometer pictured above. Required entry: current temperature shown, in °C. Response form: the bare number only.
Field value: 48
